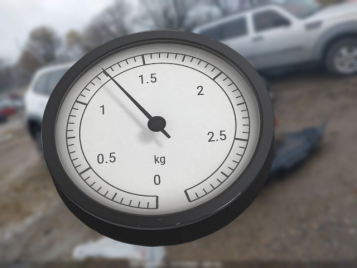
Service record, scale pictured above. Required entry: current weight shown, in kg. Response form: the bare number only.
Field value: 1.25
